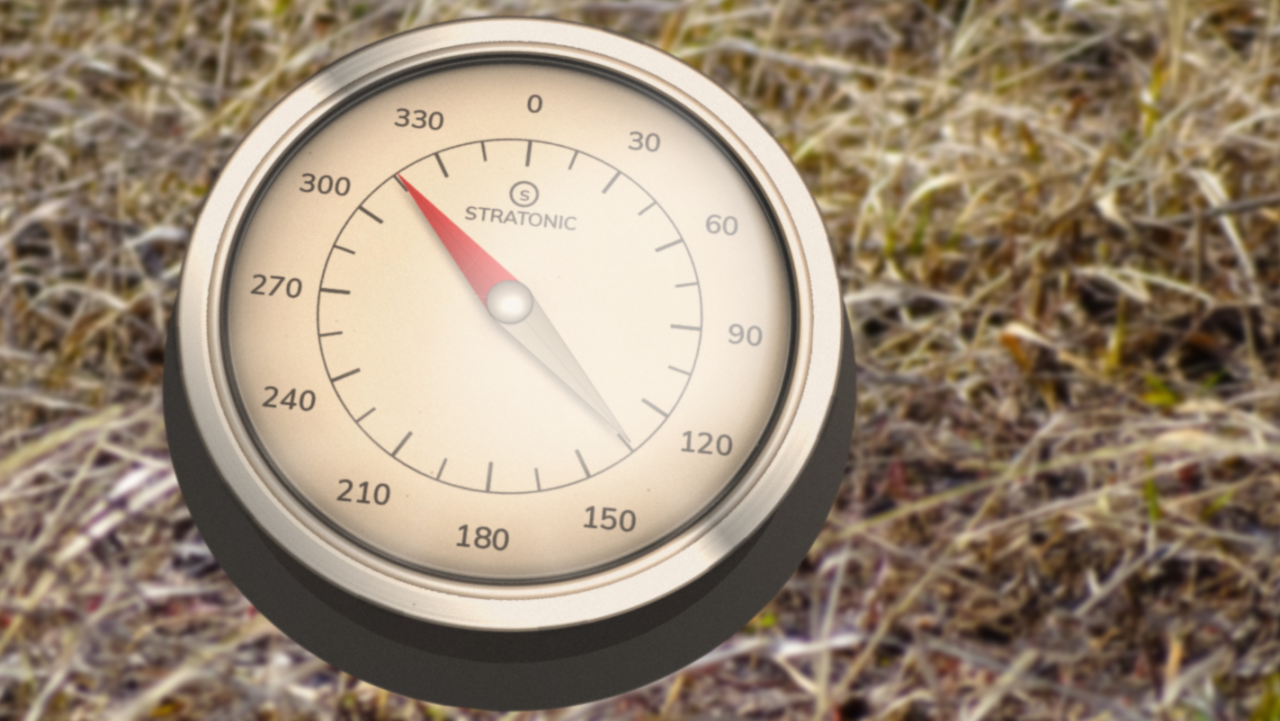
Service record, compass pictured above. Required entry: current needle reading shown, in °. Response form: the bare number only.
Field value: 315
